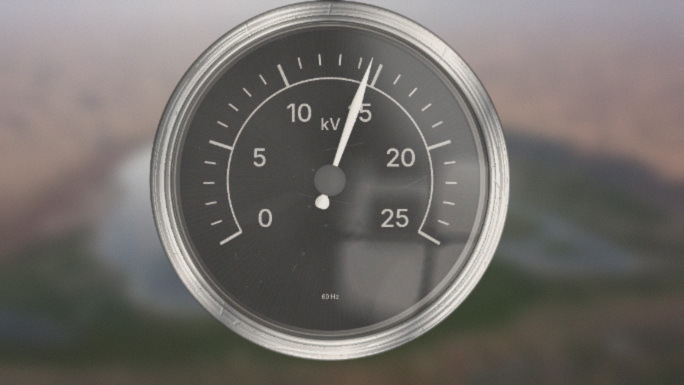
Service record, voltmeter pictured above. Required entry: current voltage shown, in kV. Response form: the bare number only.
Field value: 14.5
